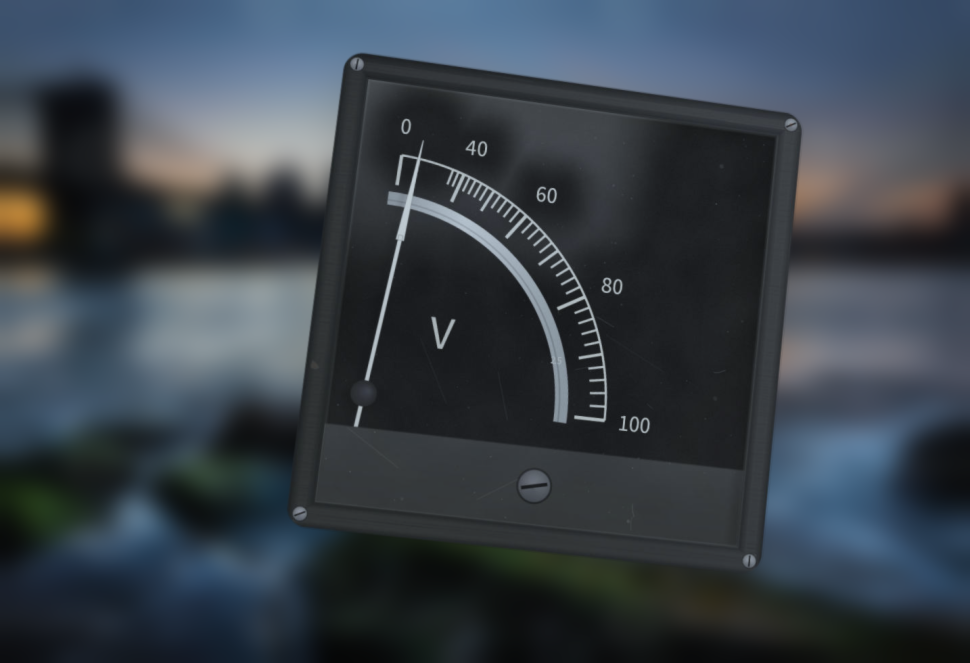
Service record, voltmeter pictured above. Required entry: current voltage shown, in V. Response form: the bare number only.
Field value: 20
